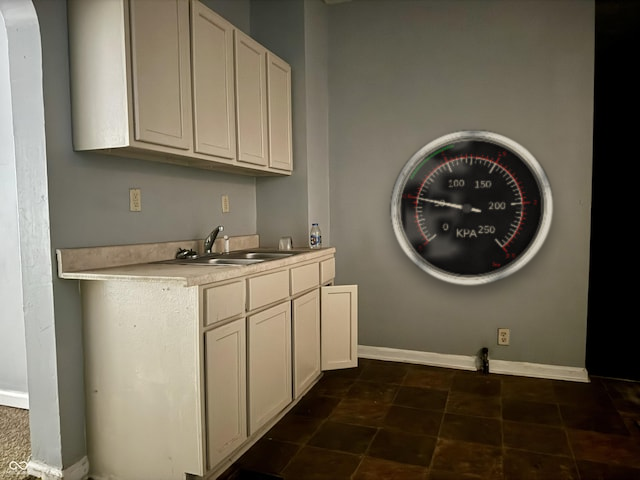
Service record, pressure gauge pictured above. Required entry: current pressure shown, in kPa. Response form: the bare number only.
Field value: 50
